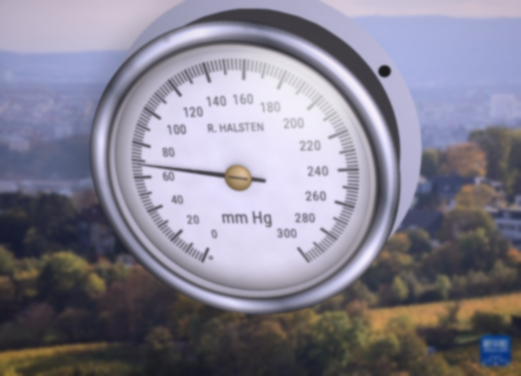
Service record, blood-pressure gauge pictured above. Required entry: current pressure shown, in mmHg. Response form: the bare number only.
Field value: 70
